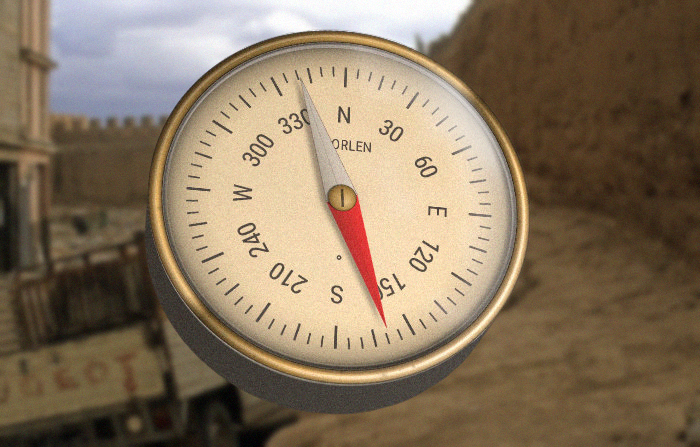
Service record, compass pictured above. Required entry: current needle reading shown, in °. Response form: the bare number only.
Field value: 160
